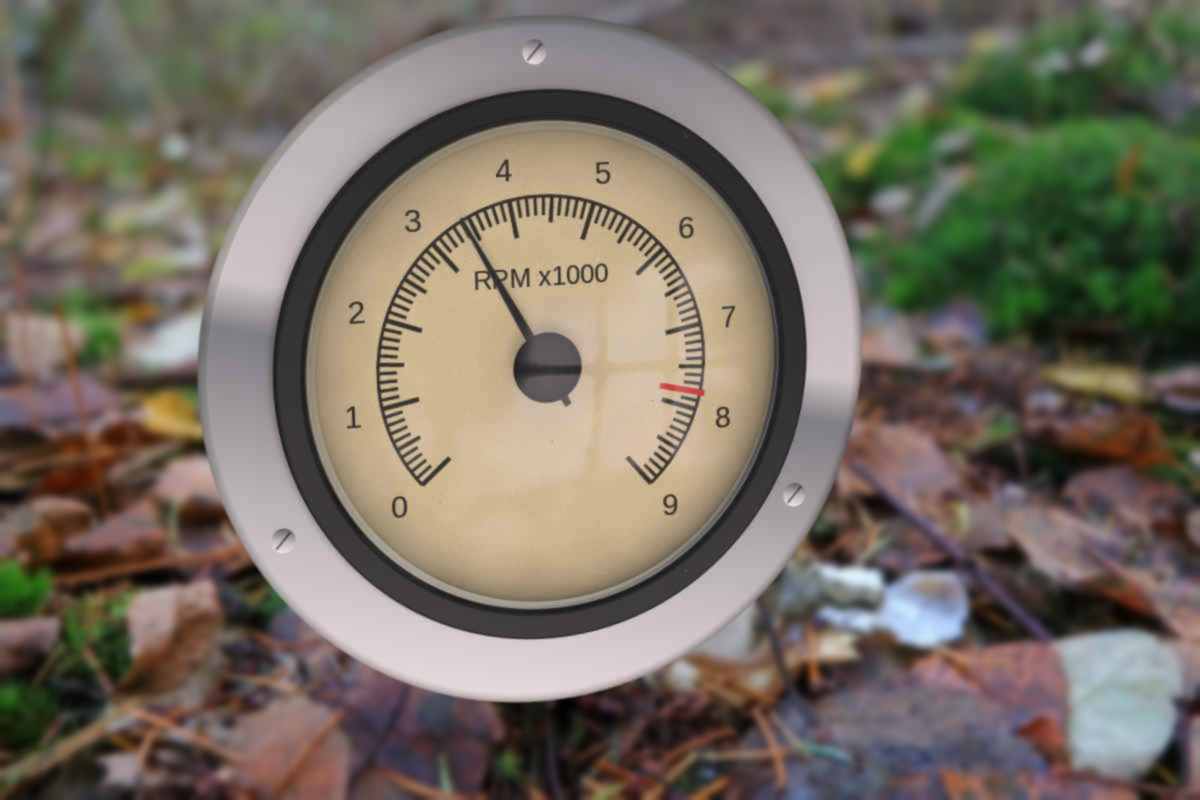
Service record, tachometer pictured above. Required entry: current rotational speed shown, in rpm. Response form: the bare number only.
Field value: 3400
